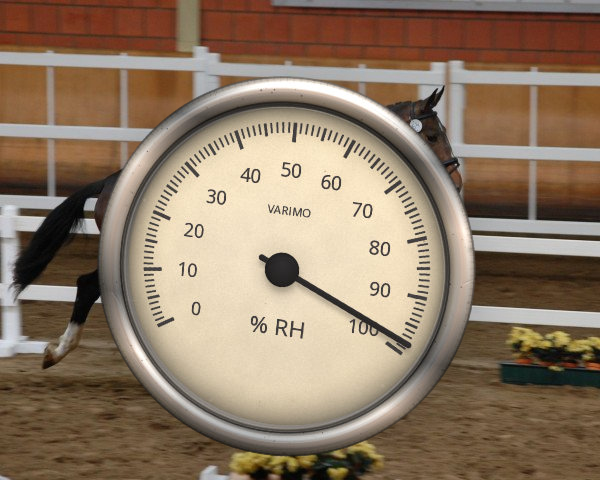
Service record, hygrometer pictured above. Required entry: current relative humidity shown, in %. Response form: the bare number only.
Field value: 98
